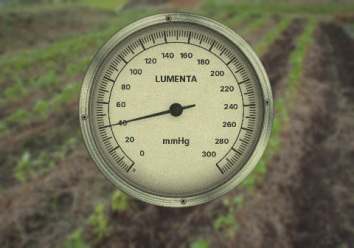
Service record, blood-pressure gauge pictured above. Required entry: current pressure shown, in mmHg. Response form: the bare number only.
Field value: 40
